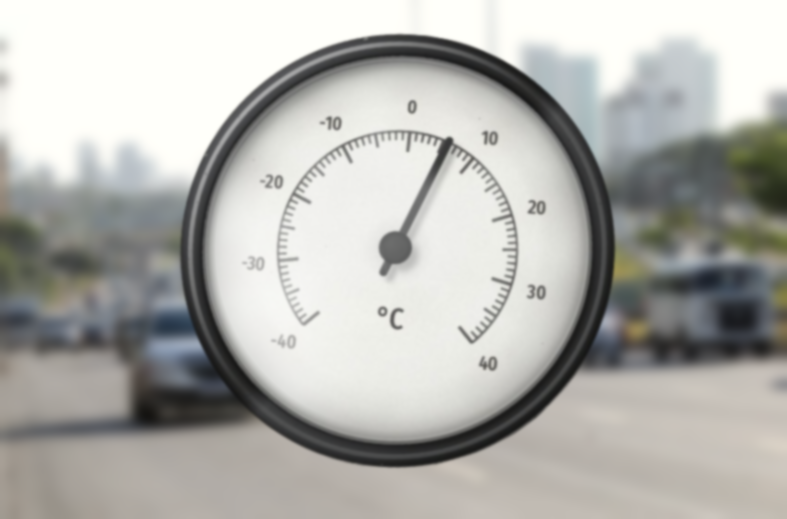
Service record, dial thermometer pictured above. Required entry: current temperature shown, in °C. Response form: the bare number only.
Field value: 6
